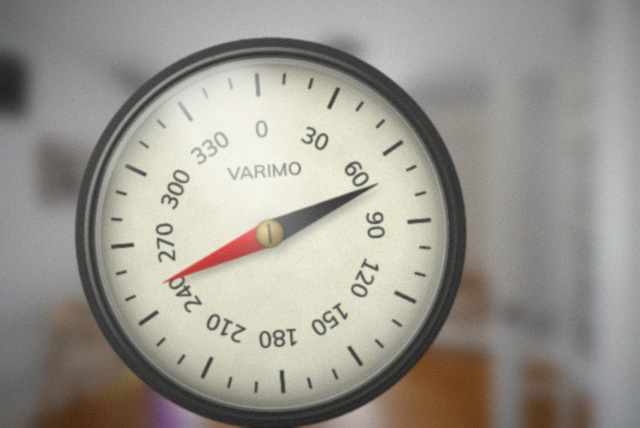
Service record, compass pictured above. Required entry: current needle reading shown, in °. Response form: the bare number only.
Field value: 250
